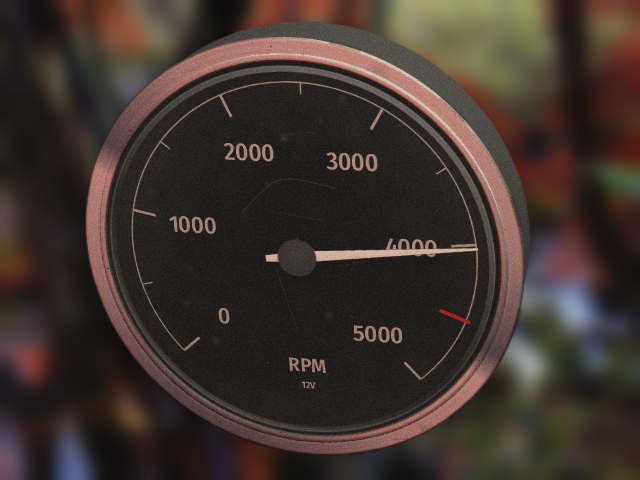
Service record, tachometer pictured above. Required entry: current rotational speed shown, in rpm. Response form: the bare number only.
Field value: 4000
